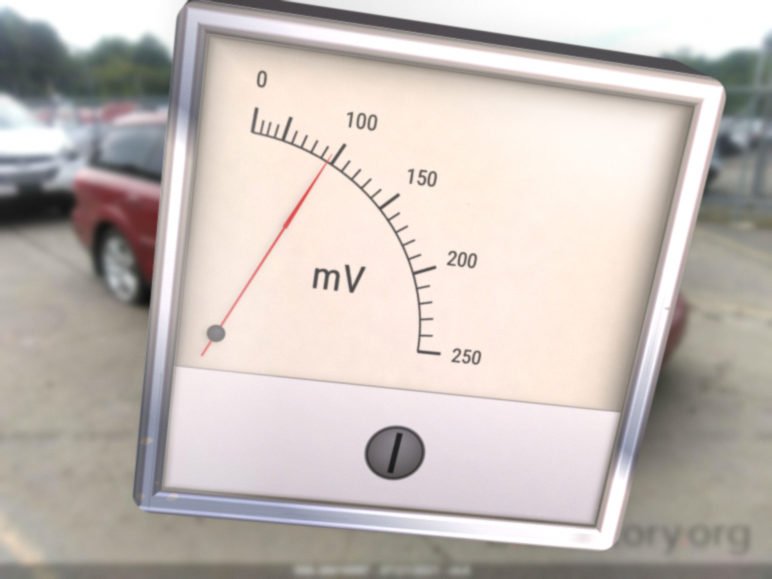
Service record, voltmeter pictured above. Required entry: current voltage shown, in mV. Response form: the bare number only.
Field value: 95
